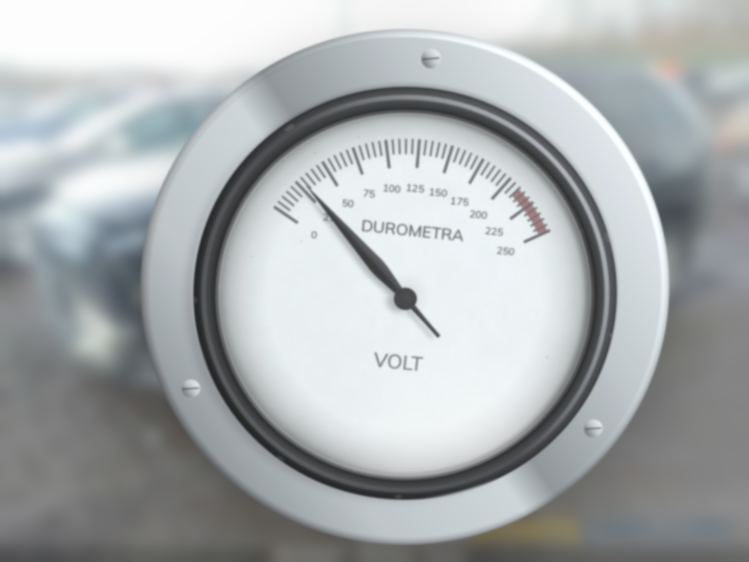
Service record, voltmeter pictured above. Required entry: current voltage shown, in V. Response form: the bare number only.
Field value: 30
